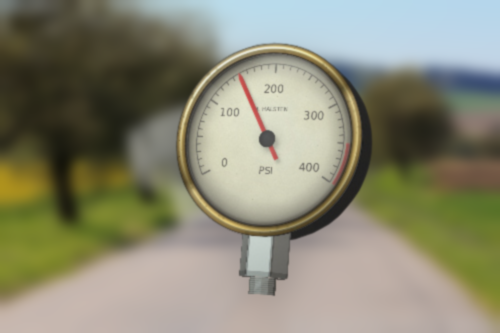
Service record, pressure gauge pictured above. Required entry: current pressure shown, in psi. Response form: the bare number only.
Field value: 150
